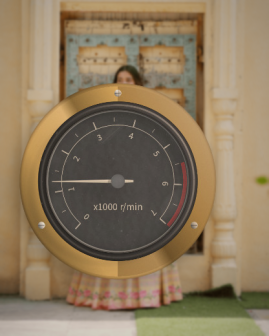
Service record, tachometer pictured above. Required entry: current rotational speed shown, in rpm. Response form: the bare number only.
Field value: 1250
